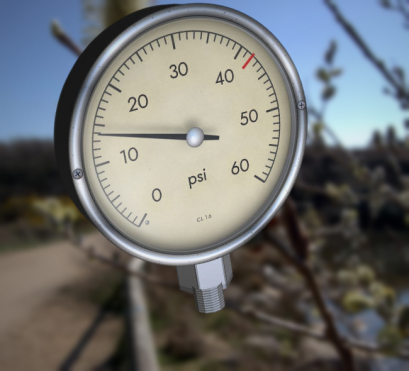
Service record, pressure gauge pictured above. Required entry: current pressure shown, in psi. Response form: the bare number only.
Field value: 14
